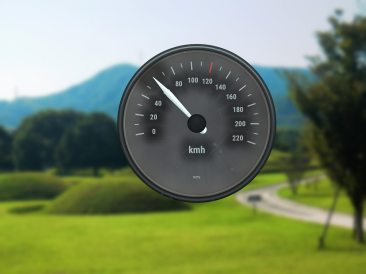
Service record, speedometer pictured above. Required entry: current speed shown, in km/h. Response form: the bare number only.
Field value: 60
